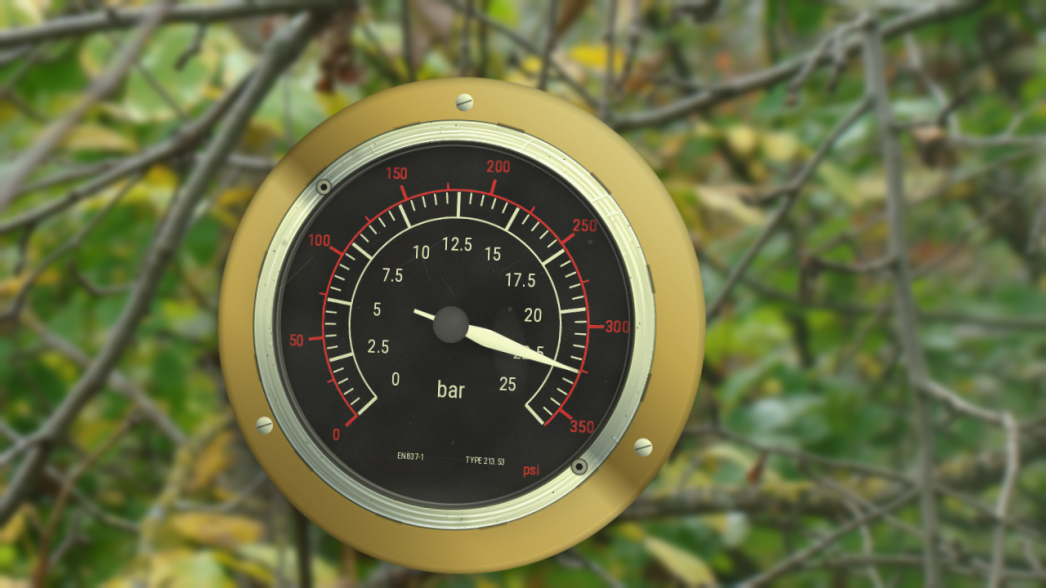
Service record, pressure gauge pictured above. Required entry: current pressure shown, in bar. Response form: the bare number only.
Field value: 22.5
